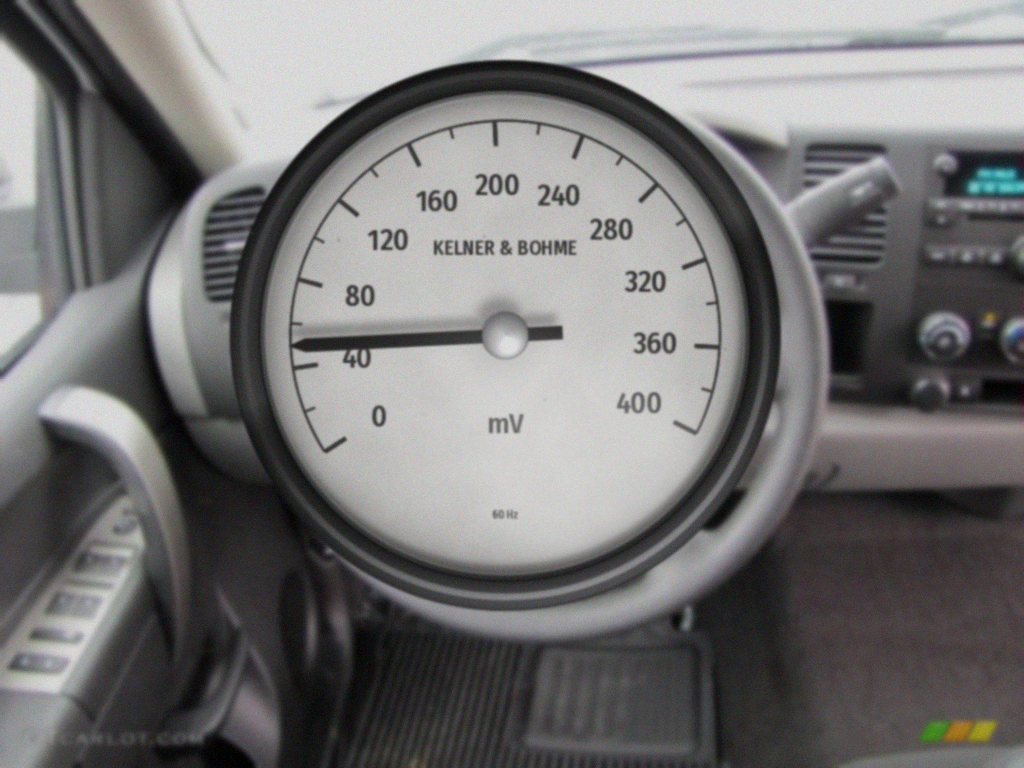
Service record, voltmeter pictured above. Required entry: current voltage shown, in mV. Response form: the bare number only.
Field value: 50
